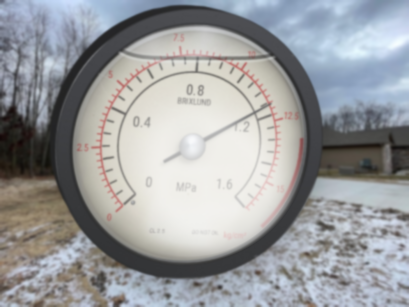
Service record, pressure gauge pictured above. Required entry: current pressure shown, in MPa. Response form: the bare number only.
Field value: 1.15
